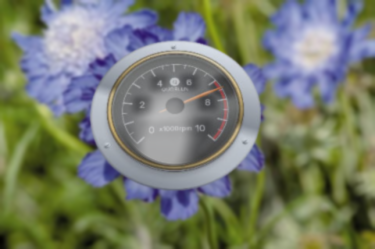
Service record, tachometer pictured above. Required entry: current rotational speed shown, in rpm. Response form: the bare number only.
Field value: 7500
